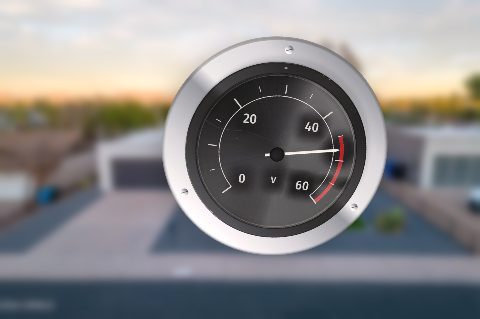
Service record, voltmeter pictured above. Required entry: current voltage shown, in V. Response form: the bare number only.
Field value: 47.5
